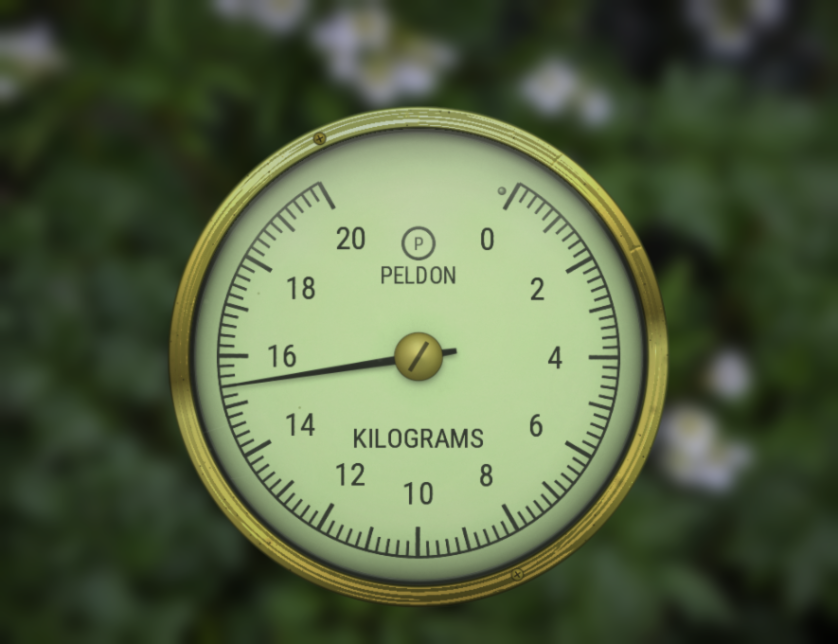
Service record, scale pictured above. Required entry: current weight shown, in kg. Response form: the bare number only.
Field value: 15.4
